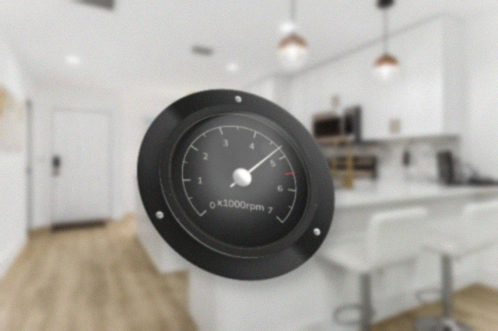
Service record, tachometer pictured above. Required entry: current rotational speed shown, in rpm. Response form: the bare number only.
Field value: 4750
